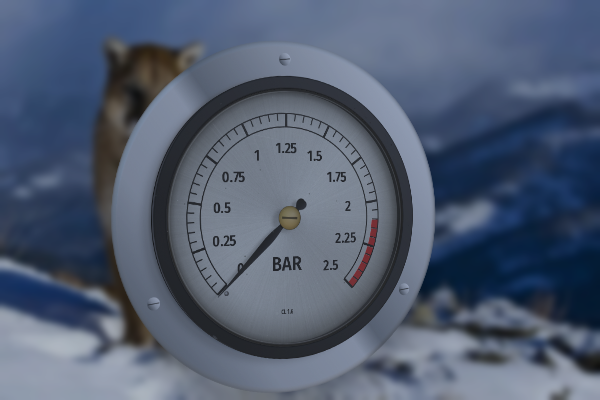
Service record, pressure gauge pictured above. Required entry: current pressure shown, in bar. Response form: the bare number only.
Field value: 0
